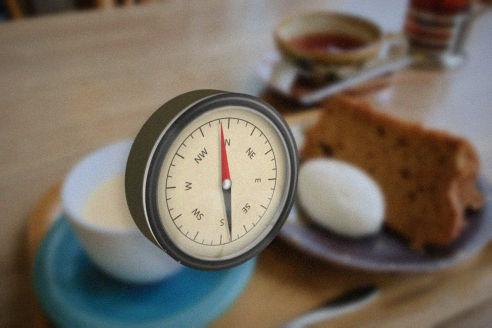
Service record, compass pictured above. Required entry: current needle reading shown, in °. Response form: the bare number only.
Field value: 350
